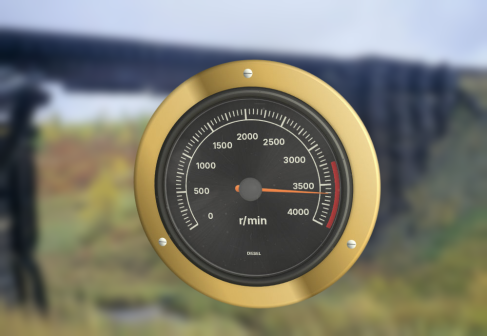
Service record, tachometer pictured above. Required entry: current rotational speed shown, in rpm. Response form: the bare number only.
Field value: 3600
